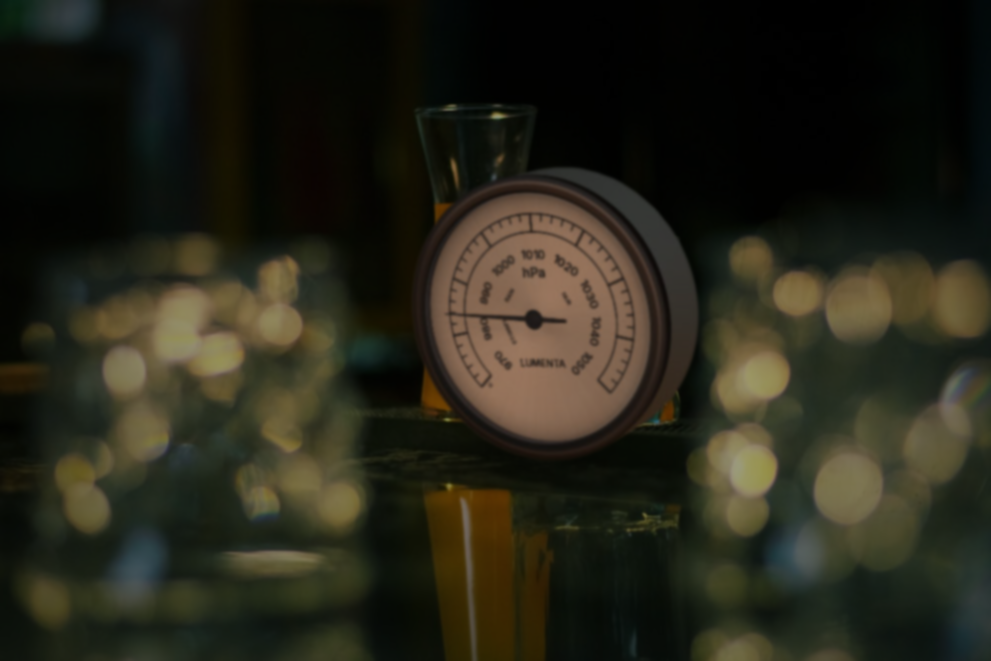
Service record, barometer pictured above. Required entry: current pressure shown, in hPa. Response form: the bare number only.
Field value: 984
